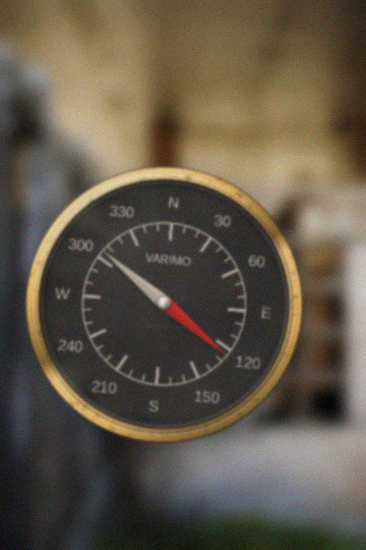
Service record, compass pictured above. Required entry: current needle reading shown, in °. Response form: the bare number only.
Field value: 125
